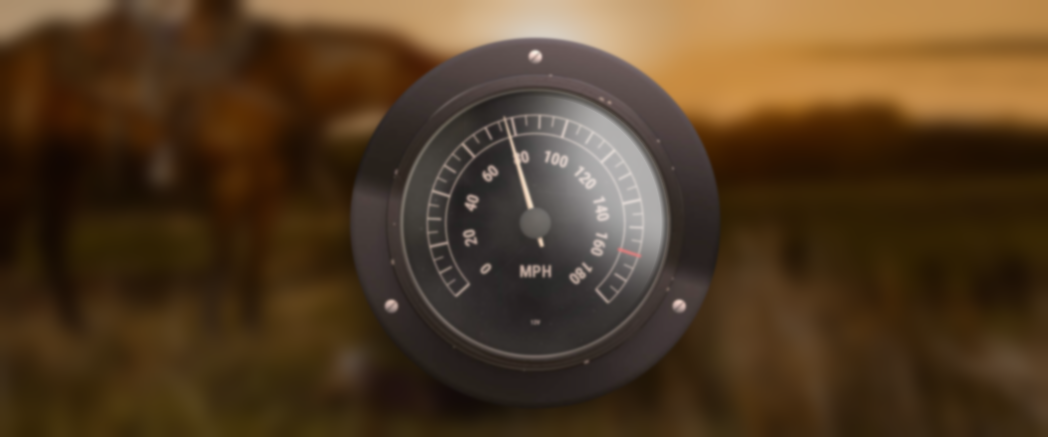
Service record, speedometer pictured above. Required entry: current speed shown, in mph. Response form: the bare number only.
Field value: 77.5
